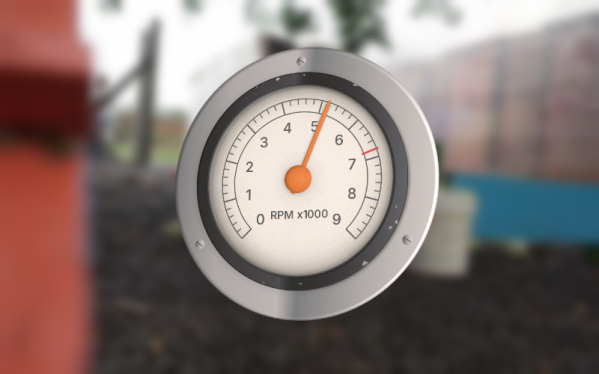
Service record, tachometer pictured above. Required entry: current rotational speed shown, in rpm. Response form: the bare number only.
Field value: 5200
